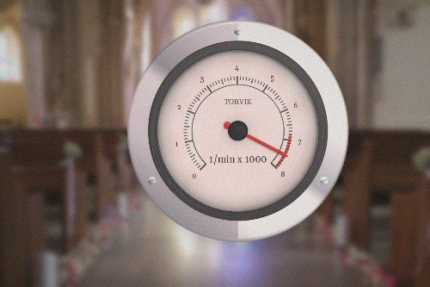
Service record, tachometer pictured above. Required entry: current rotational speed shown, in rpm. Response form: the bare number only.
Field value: 7500
